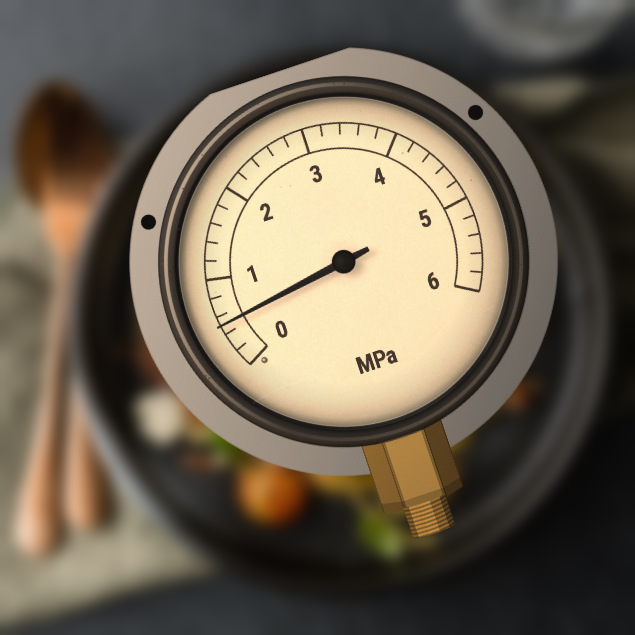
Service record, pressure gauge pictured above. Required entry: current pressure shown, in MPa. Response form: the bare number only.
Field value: 0.5
